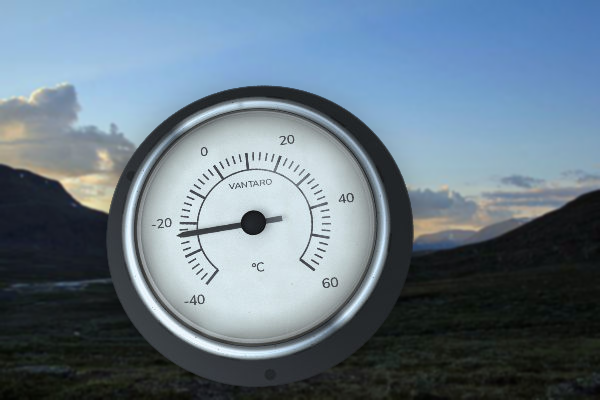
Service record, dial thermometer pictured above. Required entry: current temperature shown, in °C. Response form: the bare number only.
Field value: -24
